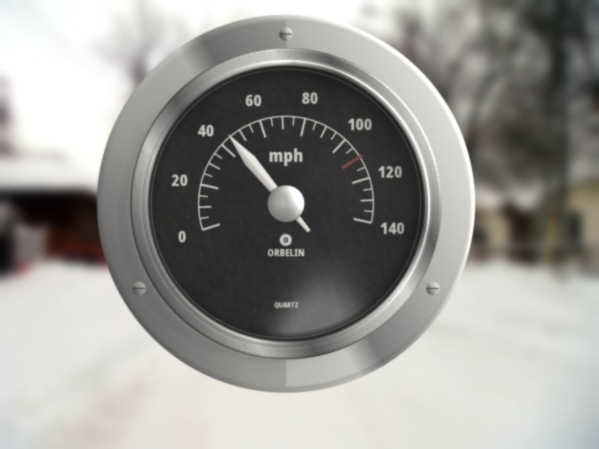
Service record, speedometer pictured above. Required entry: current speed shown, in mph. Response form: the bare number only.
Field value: 45
